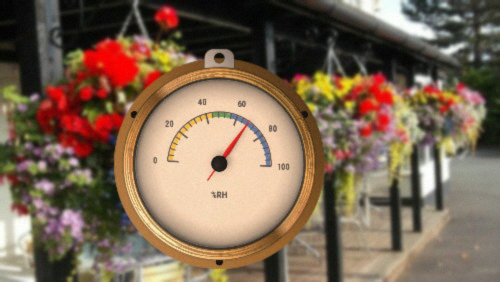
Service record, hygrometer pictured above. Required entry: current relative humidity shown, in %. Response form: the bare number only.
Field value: 68
